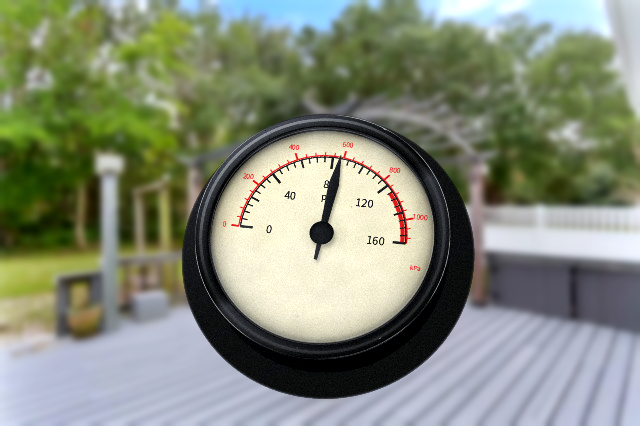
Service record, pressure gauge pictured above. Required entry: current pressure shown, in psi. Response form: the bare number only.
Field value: 85
